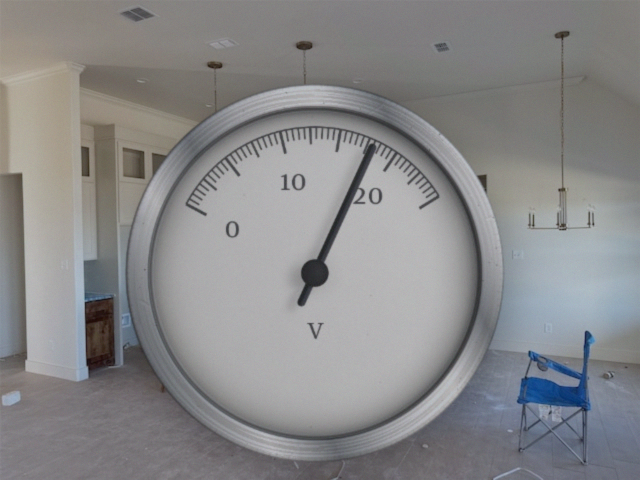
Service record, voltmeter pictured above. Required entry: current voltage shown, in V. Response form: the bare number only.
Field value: 18
